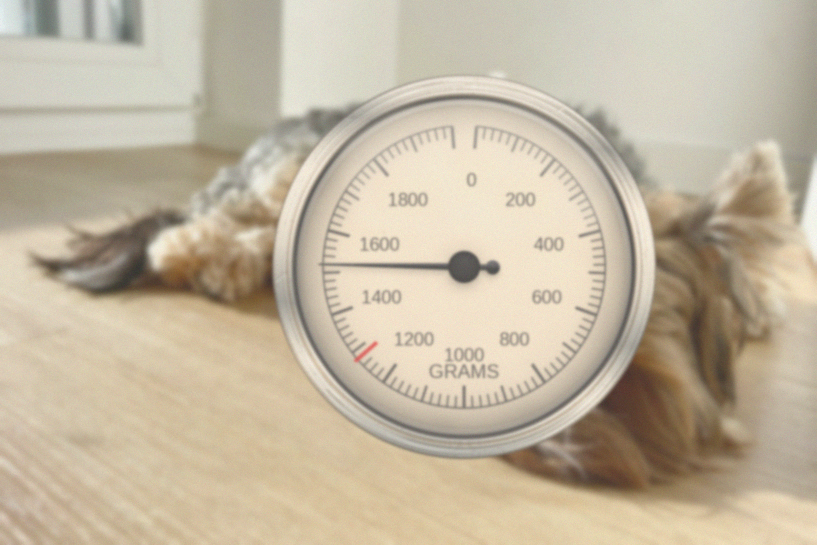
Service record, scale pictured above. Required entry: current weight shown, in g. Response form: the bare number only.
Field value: 1520
